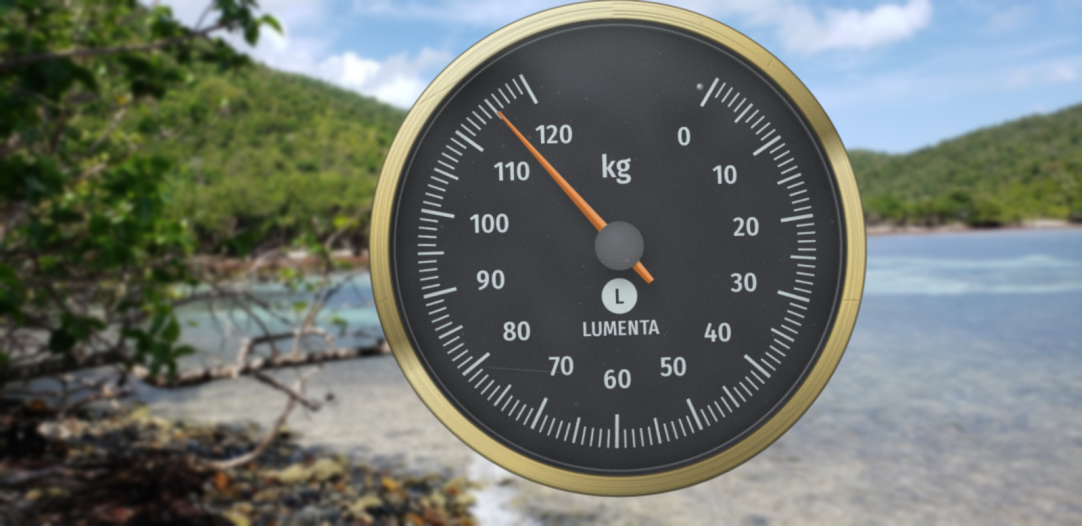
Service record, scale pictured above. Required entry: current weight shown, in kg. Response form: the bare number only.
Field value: 115
